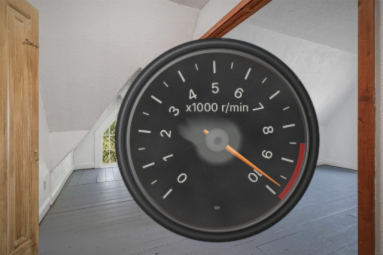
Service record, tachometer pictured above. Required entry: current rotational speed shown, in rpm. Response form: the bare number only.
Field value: 9750
